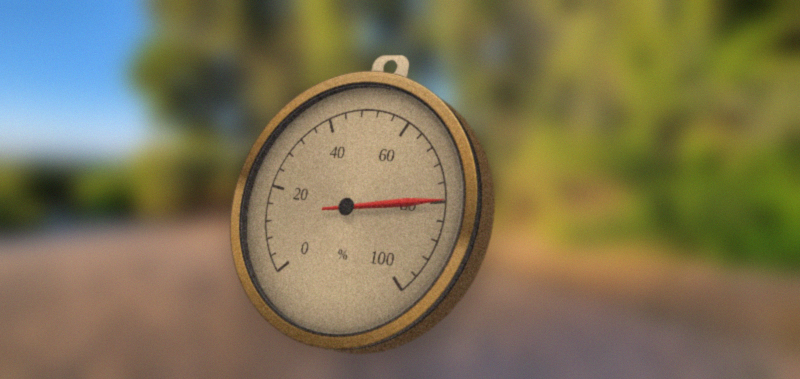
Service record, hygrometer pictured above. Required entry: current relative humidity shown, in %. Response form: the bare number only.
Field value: 80
